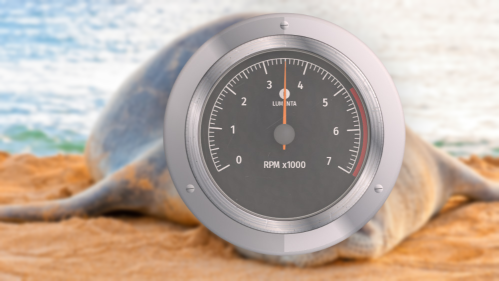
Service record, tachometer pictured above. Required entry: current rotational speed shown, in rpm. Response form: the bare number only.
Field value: 3500
